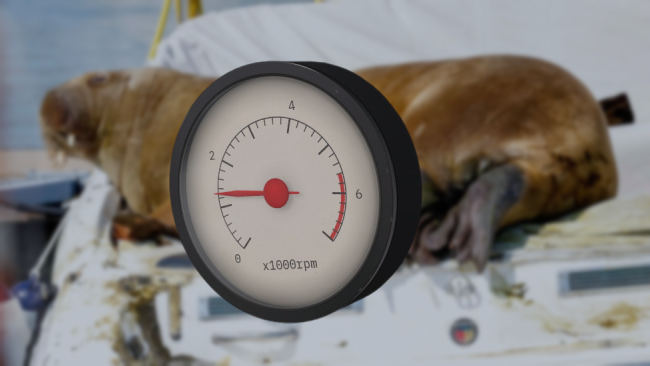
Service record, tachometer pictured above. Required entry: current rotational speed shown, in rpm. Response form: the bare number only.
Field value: 1300
